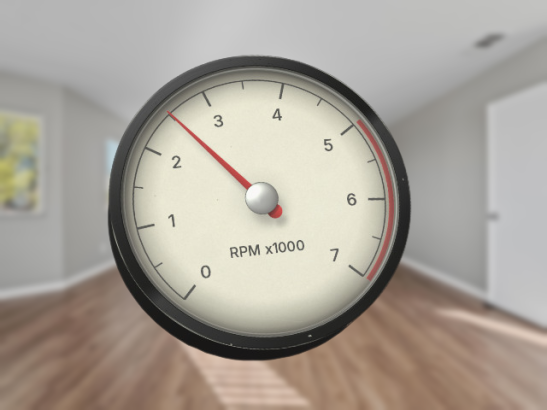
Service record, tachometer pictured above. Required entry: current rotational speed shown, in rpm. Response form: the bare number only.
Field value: 2500
